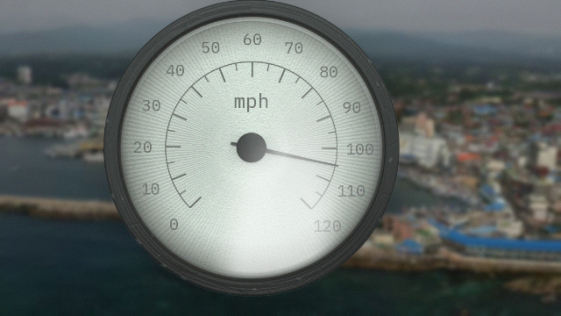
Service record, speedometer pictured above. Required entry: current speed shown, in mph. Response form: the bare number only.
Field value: 105
